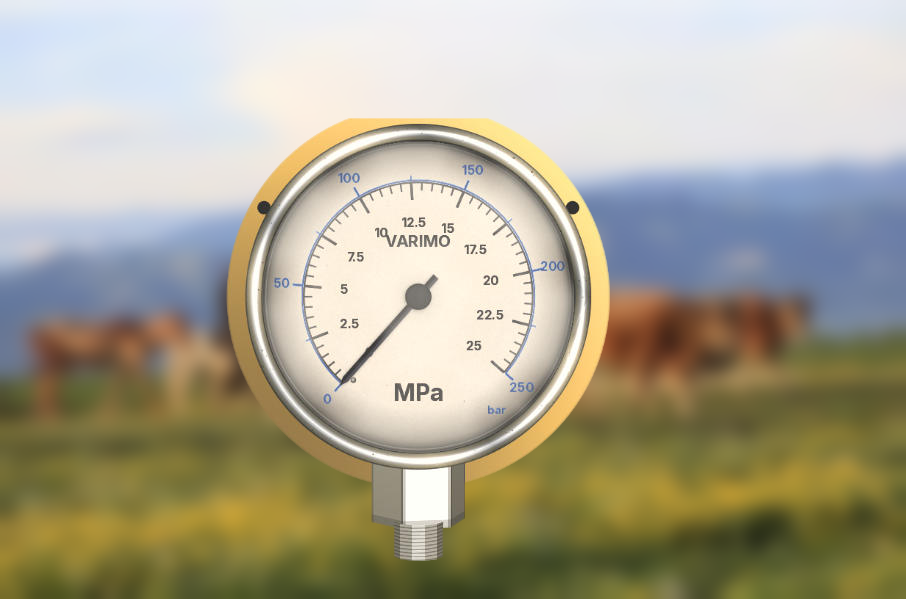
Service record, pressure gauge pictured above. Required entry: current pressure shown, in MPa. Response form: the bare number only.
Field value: 0
